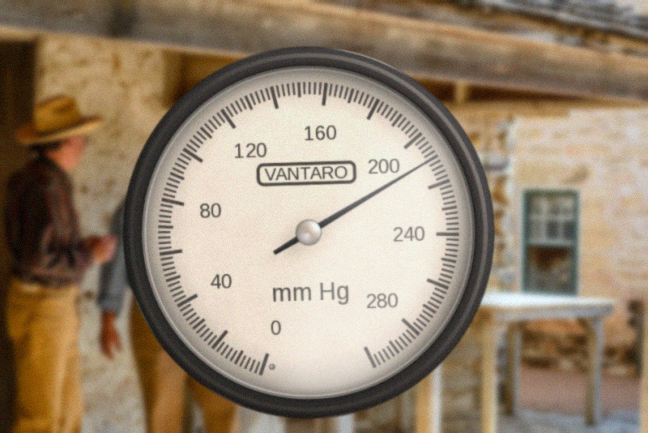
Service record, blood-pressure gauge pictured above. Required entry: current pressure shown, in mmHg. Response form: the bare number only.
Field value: 210
